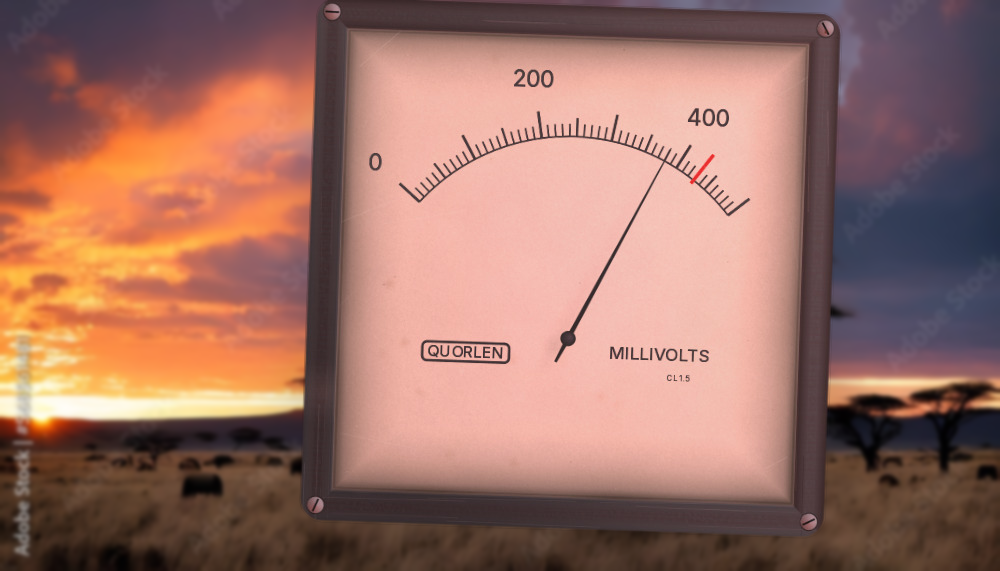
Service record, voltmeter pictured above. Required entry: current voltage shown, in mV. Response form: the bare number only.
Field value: 380
